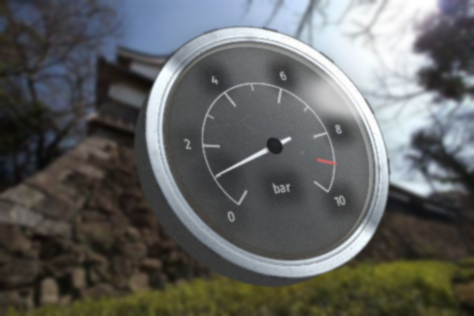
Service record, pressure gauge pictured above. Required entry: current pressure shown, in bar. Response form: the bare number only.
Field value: 1
